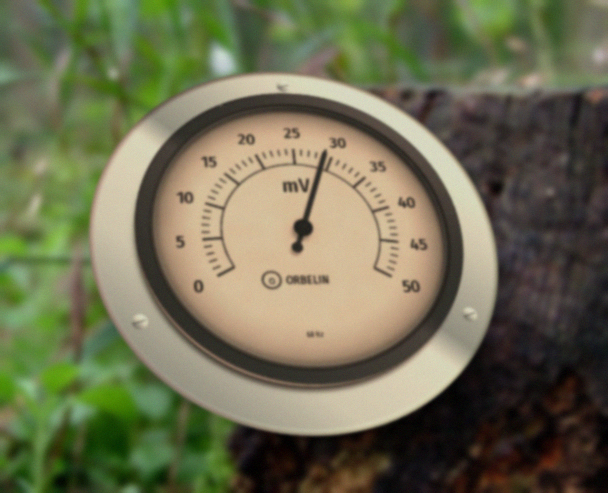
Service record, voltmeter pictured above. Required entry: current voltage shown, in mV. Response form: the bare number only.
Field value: 29
